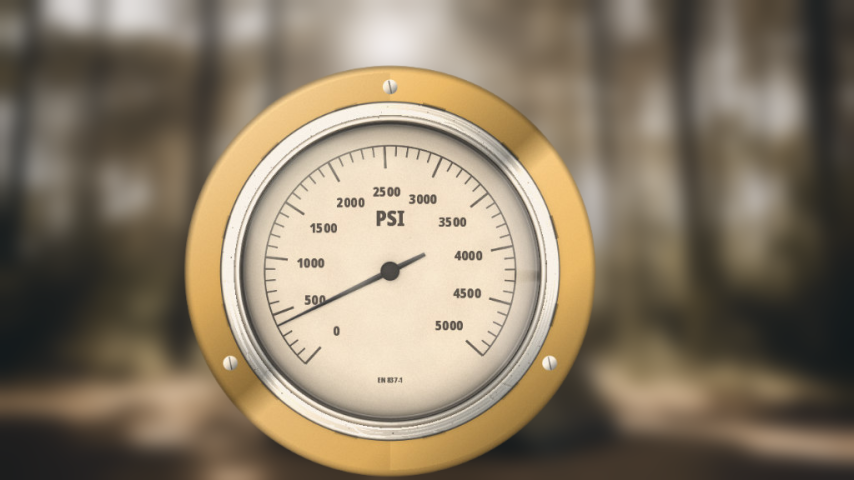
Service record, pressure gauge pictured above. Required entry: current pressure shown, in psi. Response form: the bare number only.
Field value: 400
